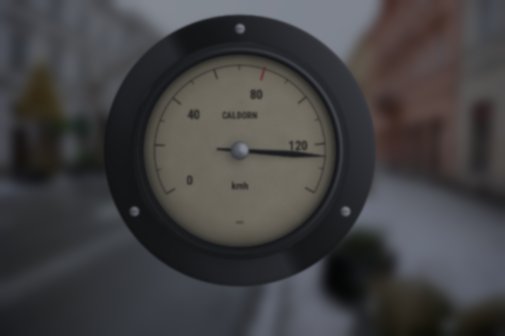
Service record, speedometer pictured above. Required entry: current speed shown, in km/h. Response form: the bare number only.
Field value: 125
